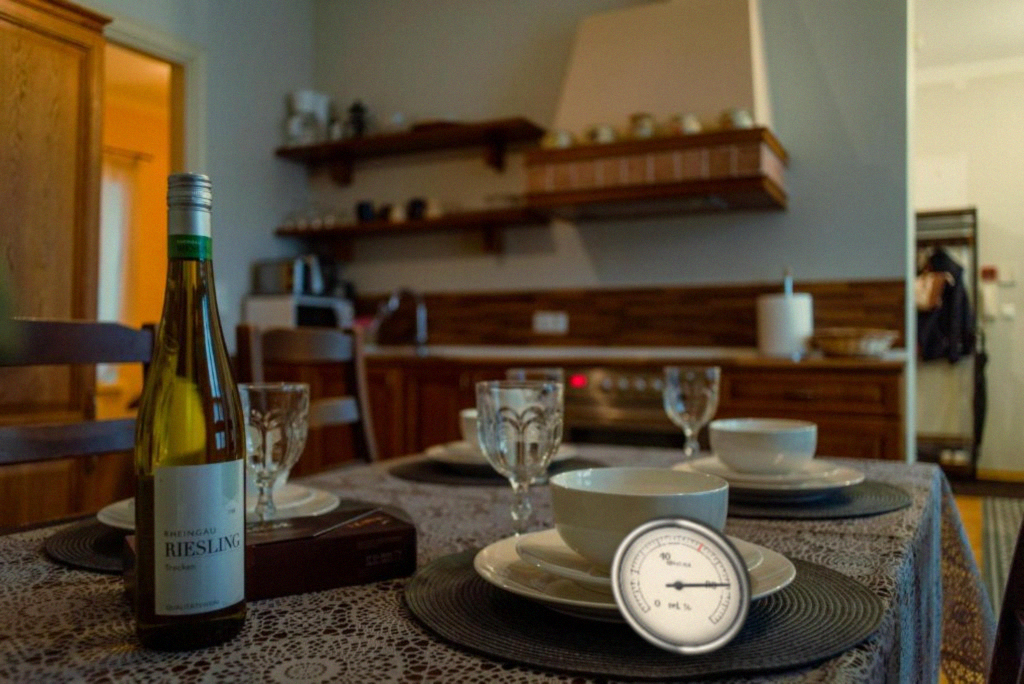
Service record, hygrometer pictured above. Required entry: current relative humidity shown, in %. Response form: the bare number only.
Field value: 80
